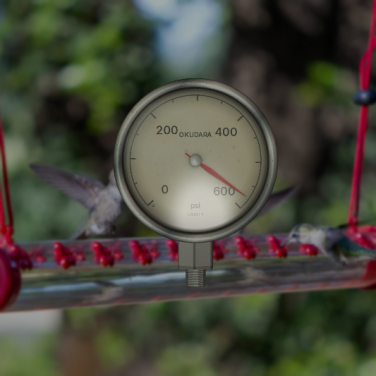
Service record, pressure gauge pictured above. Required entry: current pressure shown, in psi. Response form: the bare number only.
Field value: 575
